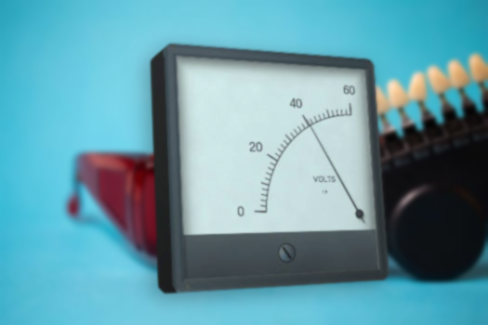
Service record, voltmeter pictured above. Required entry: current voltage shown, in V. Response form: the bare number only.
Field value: 40
